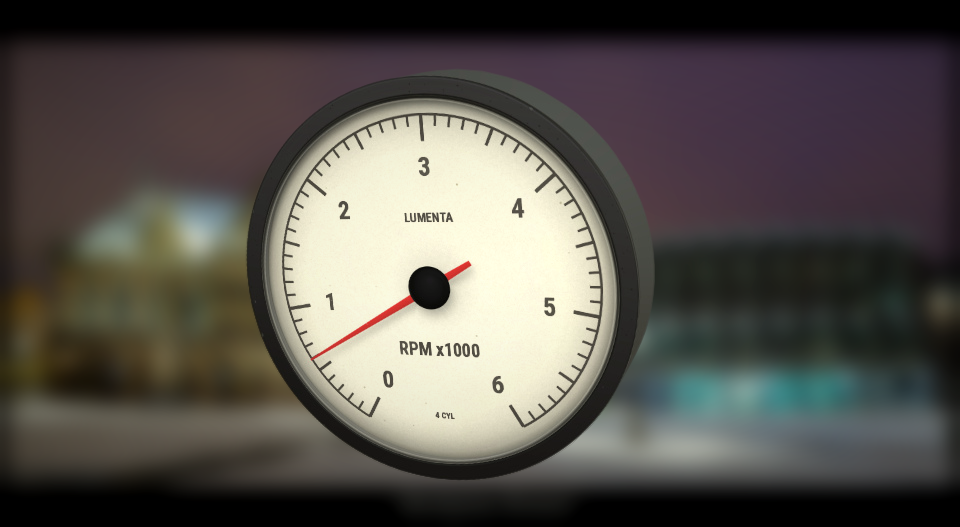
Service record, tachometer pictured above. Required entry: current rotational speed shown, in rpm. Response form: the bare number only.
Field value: 600
